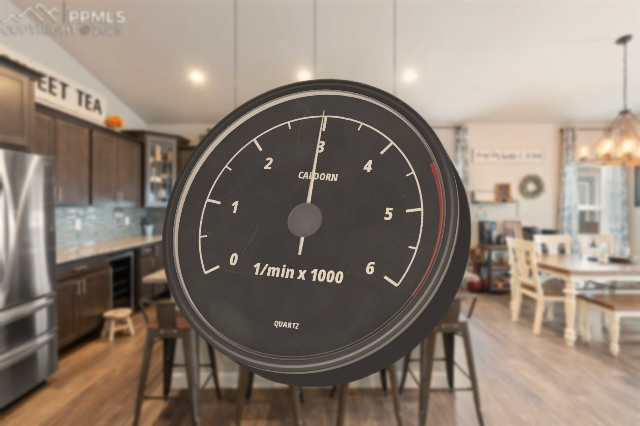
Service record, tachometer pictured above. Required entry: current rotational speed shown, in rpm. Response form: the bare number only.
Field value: 3000
